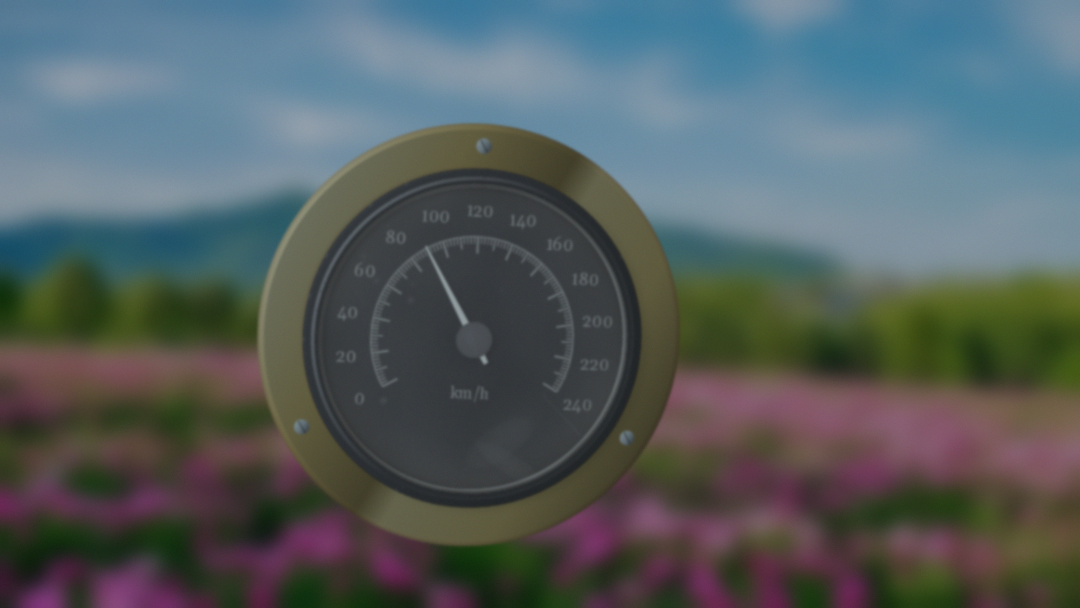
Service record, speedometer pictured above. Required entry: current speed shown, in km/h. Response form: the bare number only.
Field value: 90
